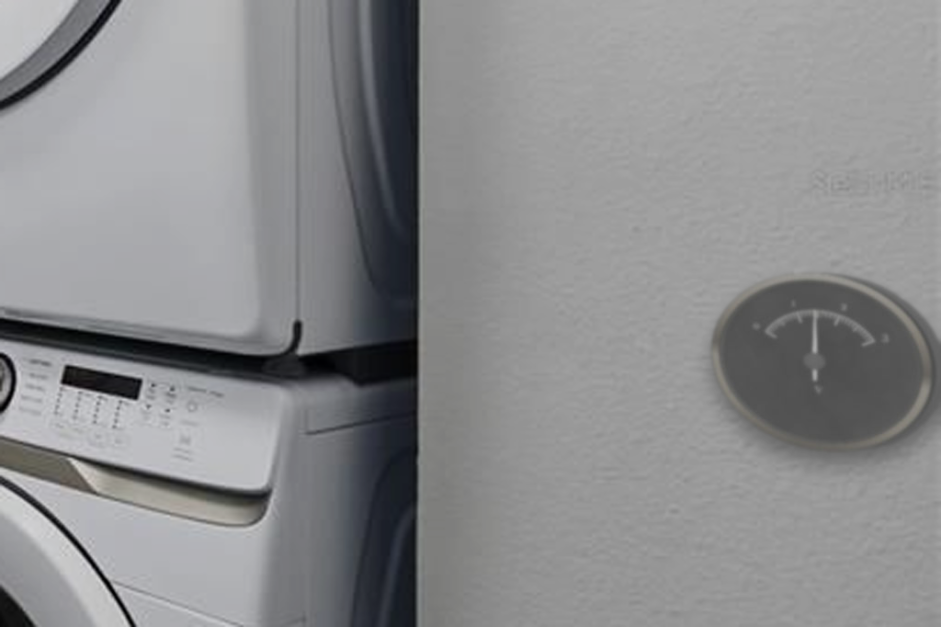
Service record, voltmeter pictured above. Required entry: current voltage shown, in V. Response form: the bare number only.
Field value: 1.5
